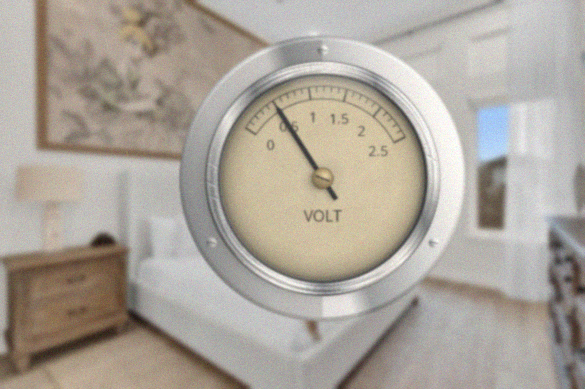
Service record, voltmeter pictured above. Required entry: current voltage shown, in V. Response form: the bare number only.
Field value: 0.5
